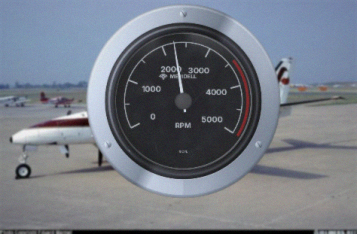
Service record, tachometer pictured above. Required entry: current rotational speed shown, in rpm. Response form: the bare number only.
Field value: 2250
